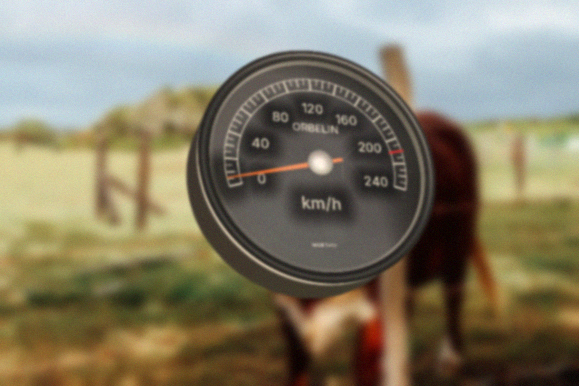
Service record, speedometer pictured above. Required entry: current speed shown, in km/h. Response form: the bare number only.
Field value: 5
